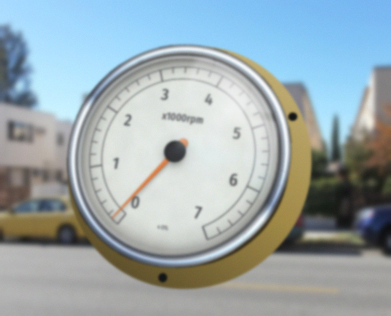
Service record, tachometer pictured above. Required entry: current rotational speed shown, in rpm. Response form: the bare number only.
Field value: 100
